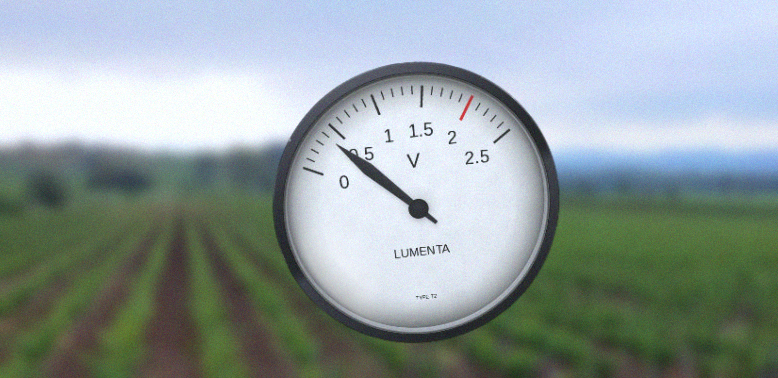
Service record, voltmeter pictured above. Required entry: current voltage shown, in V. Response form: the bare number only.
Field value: 0.4
